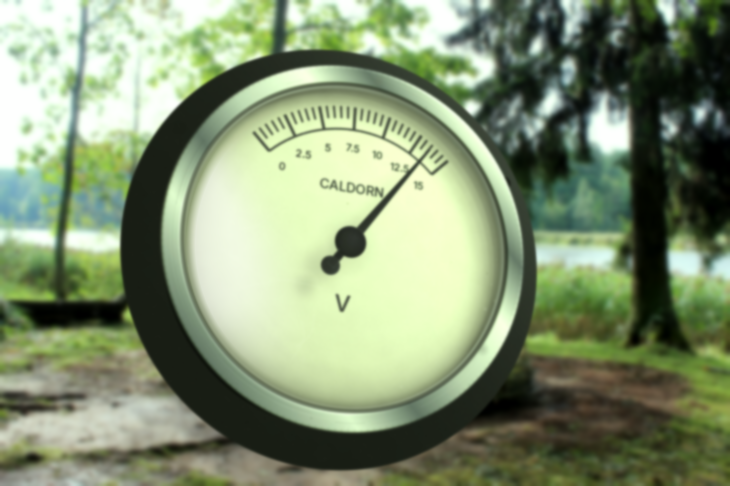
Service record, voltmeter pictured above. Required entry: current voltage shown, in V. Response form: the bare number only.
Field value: 13.5
